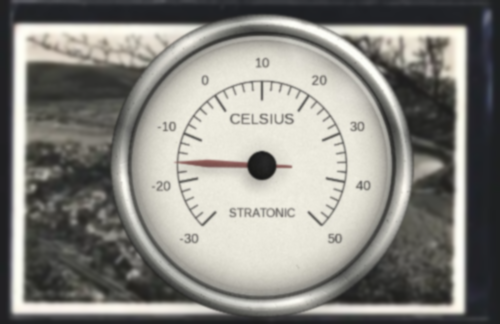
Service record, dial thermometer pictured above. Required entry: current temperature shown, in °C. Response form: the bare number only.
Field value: -16
